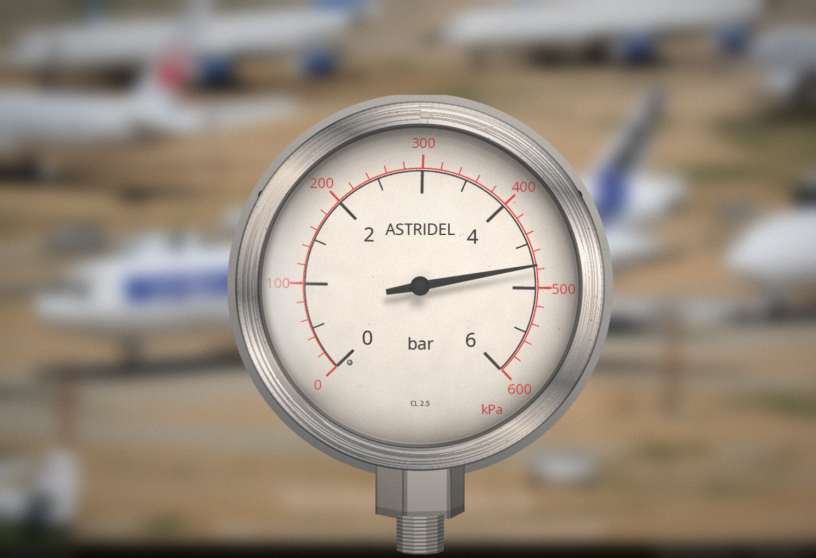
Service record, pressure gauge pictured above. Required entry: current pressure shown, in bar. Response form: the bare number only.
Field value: 4.75
